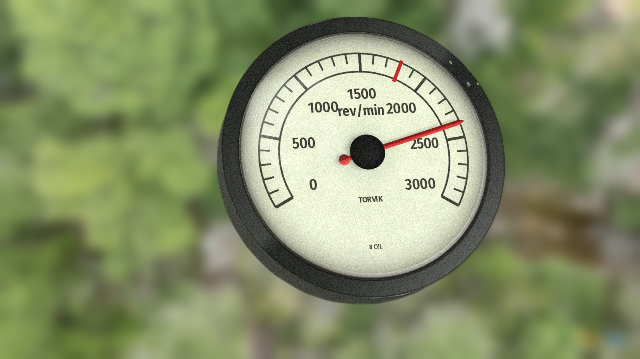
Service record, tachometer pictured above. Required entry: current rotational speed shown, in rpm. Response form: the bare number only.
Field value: 2400
